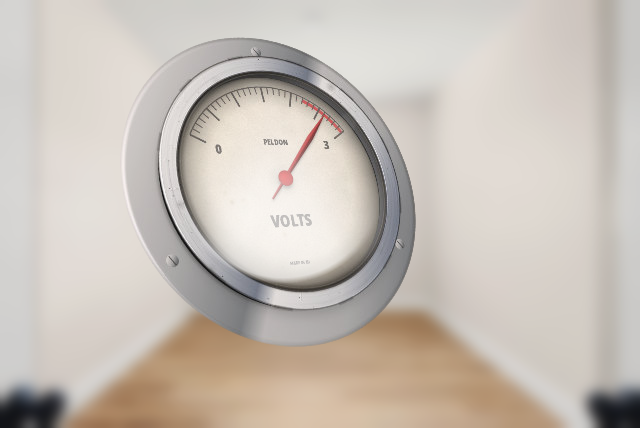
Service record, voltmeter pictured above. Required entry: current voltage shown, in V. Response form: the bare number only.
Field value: 2.6
